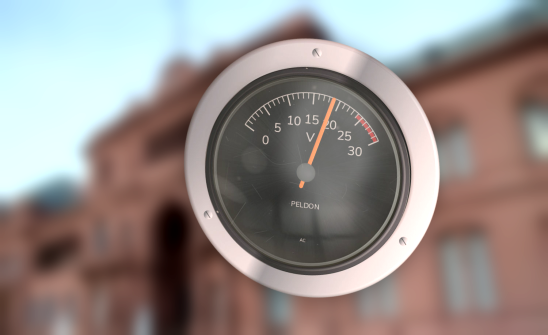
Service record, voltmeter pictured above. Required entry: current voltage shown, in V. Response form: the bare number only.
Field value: 19
